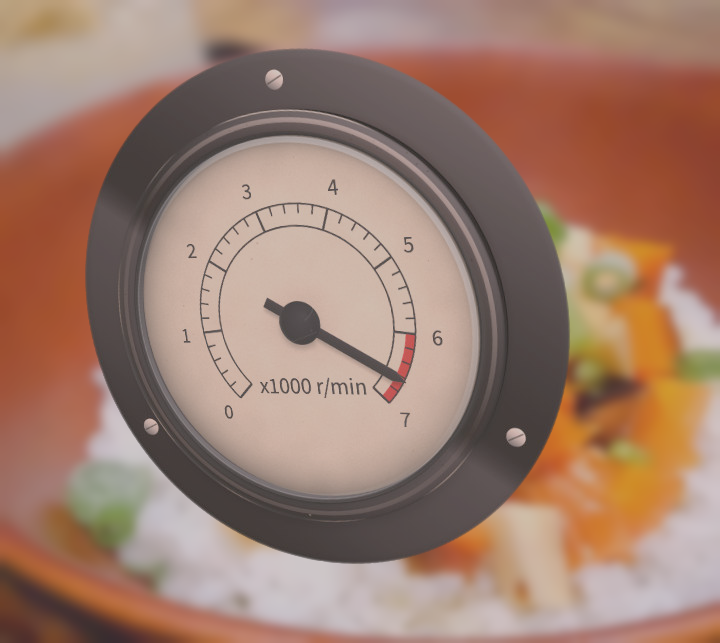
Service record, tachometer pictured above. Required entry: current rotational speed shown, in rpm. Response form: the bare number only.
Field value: 6600
